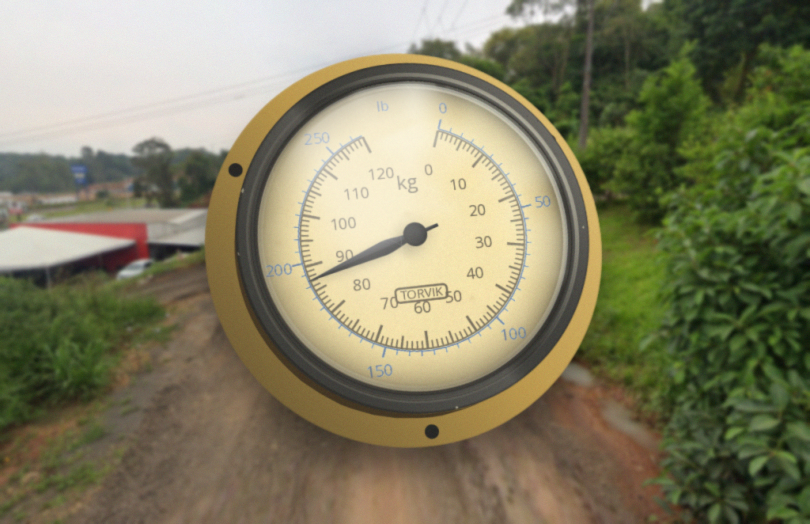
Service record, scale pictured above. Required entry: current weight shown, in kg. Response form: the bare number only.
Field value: 87
